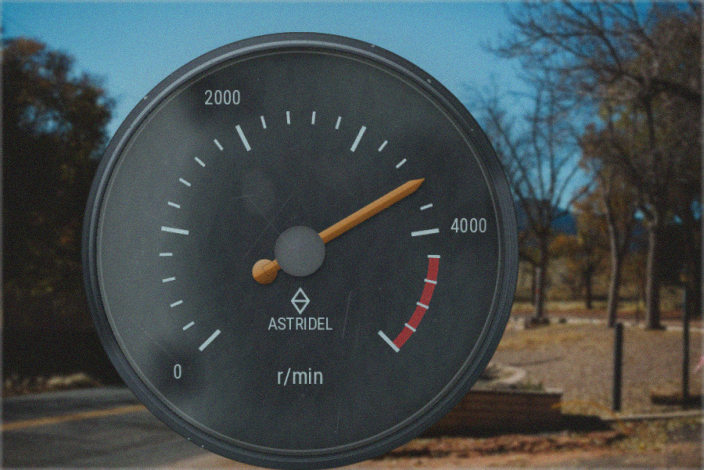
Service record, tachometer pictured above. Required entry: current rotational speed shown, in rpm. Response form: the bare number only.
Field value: 3600
